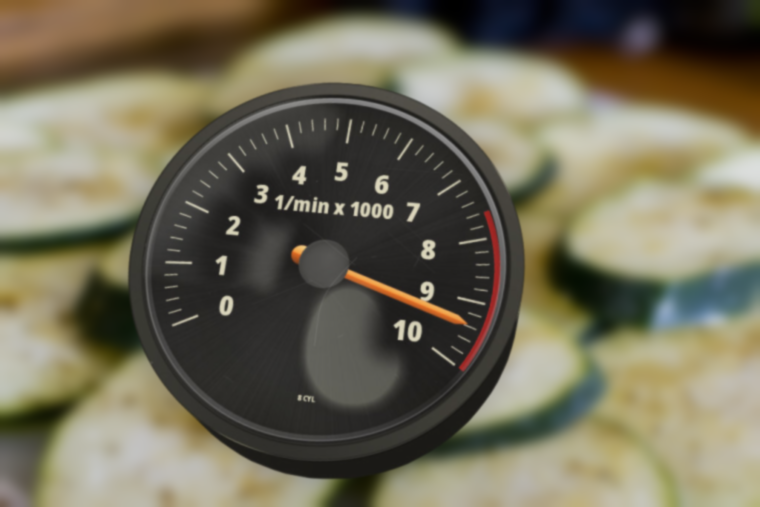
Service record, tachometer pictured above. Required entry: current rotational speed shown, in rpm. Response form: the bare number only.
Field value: 9400
